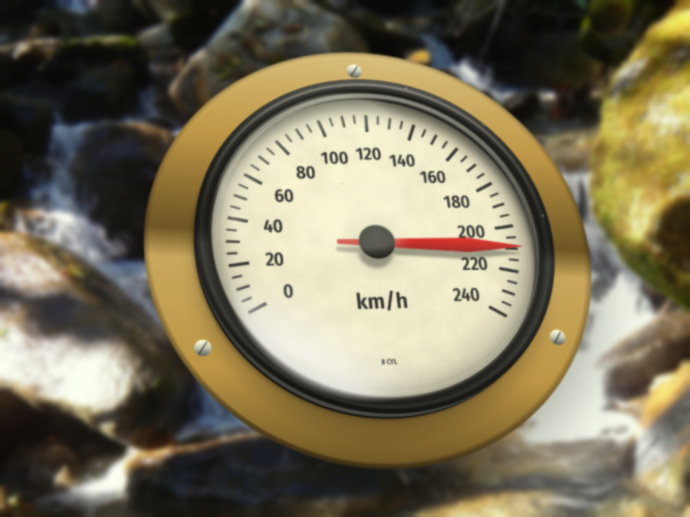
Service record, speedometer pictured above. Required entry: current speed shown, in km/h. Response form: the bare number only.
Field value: 210
